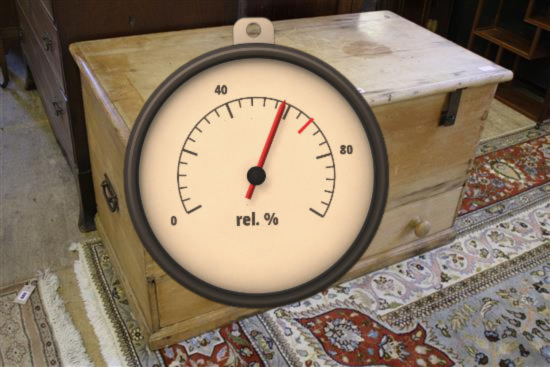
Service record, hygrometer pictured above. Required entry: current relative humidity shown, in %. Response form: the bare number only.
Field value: 58
